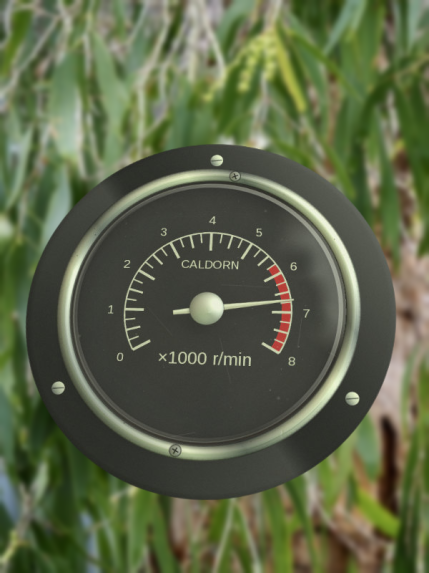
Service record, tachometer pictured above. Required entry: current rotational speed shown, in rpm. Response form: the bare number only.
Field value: 6750
